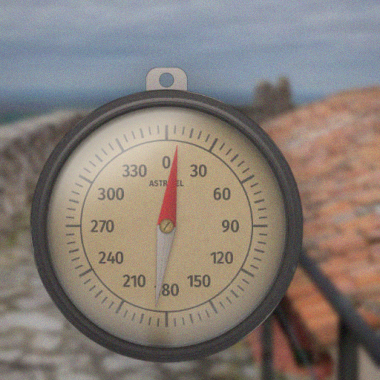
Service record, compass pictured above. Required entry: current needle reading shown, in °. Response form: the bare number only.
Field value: 7.5
